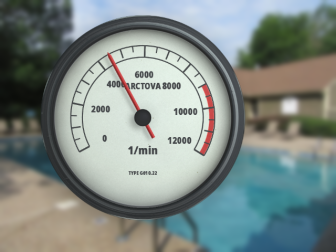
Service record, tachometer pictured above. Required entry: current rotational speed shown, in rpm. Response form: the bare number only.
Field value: 4500
